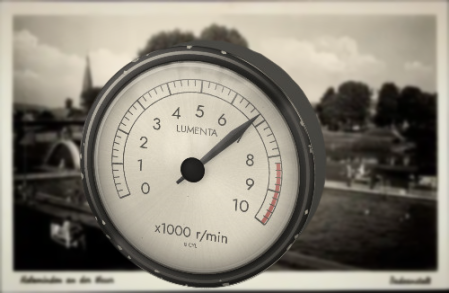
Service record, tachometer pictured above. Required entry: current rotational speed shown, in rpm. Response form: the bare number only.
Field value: 6800
